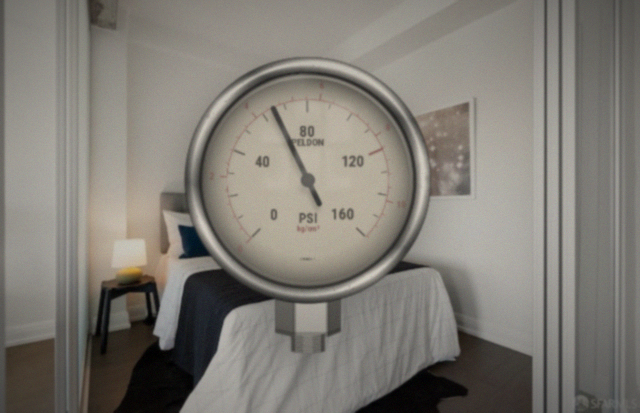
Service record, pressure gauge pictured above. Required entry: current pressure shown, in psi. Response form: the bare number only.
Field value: 65
